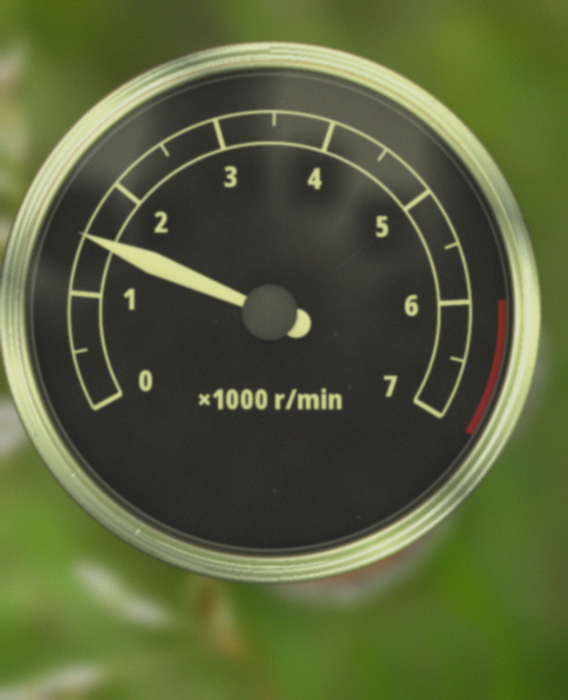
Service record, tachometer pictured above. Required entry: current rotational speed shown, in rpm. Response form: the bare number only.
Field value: 1500
